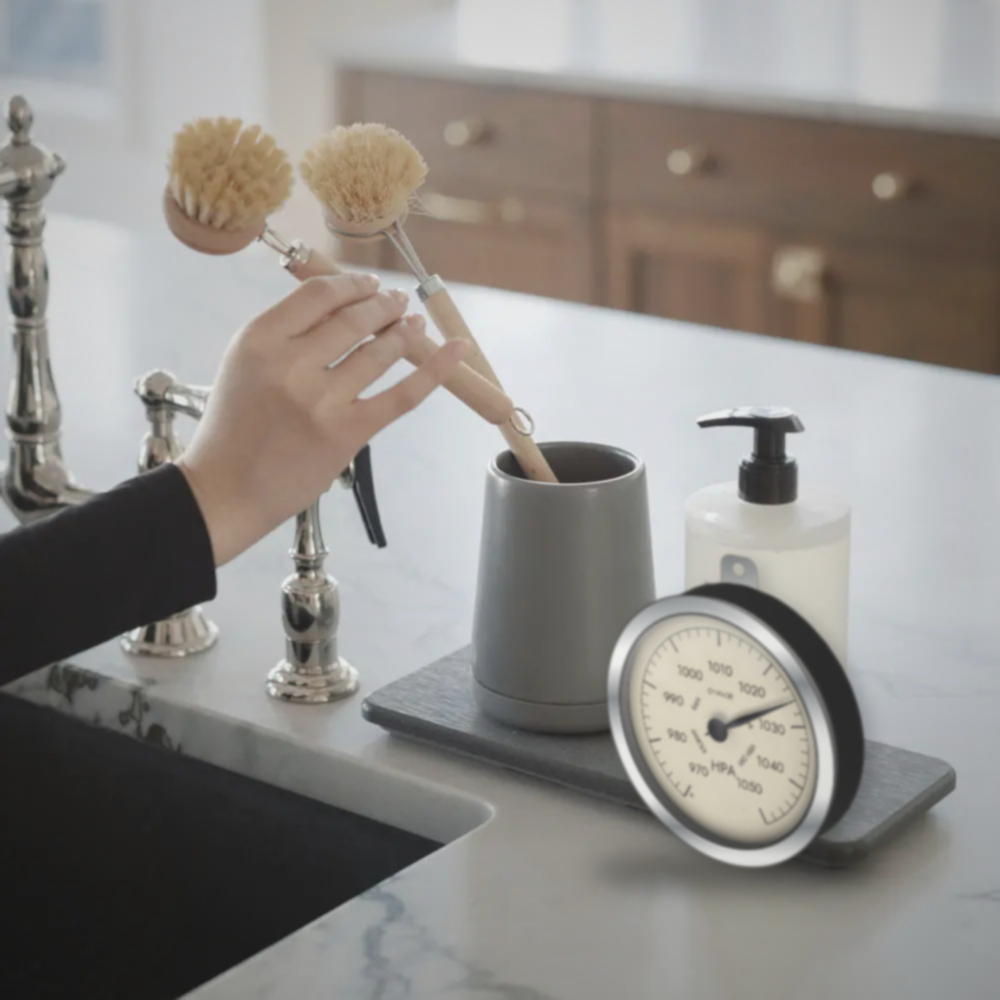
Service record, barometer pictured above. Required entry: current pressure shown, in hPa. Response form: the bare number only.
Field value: 1026
